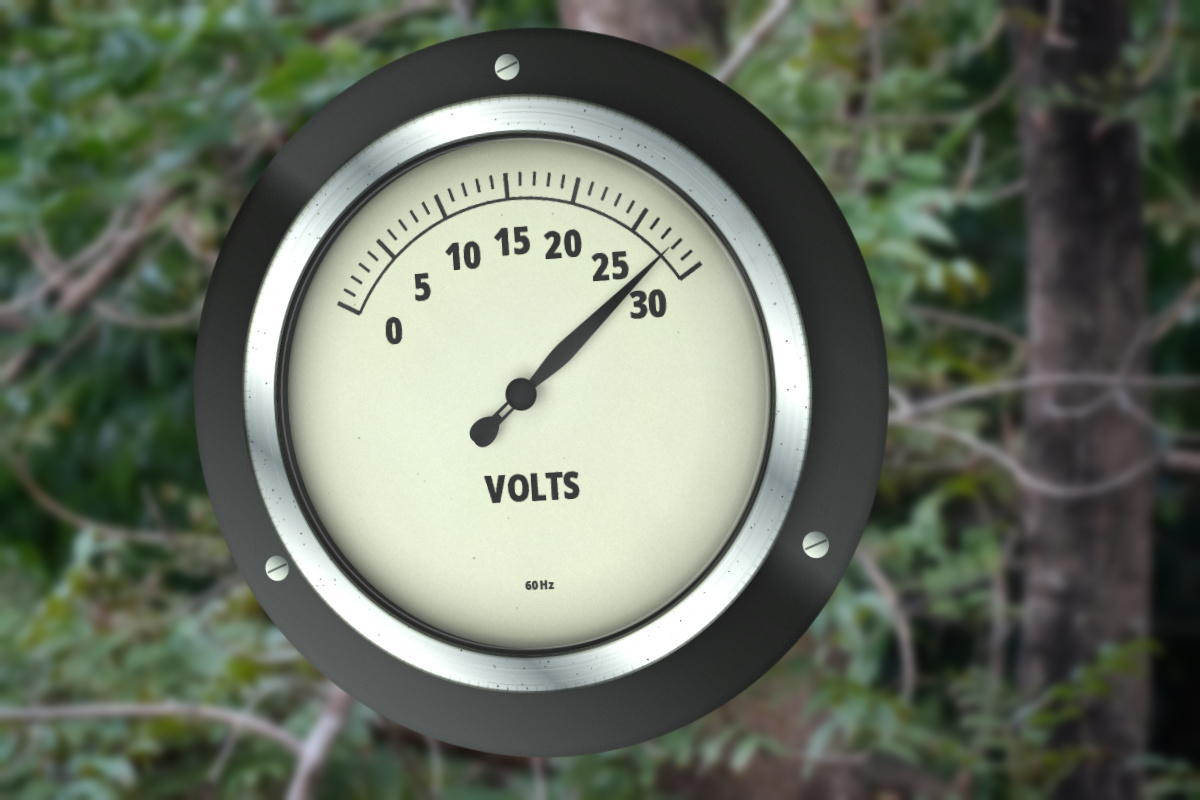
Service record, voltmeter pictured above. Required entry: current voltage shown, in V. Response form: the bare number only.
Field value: 28
